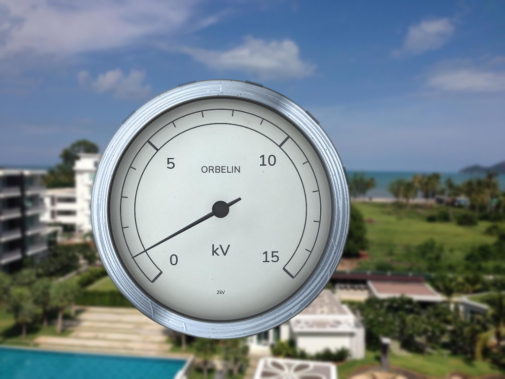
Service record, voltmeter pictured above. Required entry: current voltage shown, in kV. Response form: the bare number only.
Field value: 1
